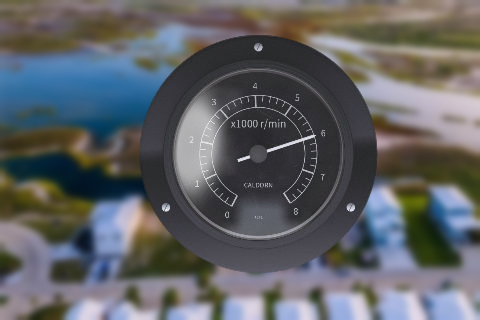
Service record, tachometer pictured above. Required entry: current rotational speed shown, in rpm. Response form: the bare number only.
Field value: 6000
